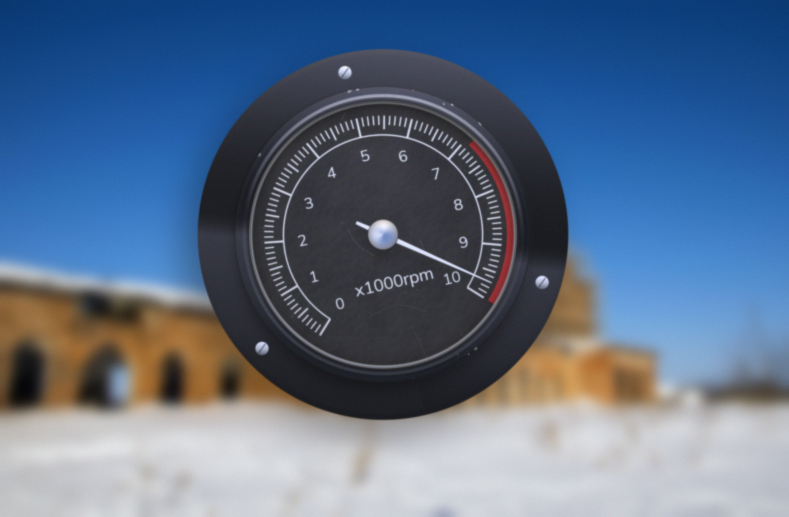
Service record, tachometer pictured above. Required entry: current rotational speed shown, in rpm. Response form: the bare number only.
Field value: 9700
